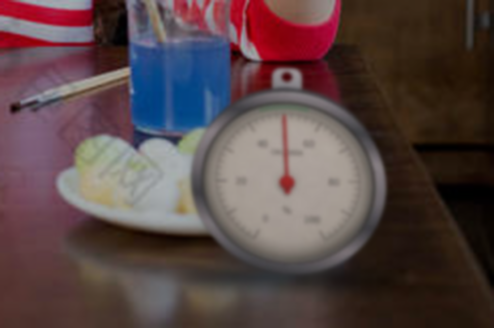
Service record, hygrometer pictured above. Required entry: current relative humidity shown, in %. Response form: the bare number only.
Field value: 50
